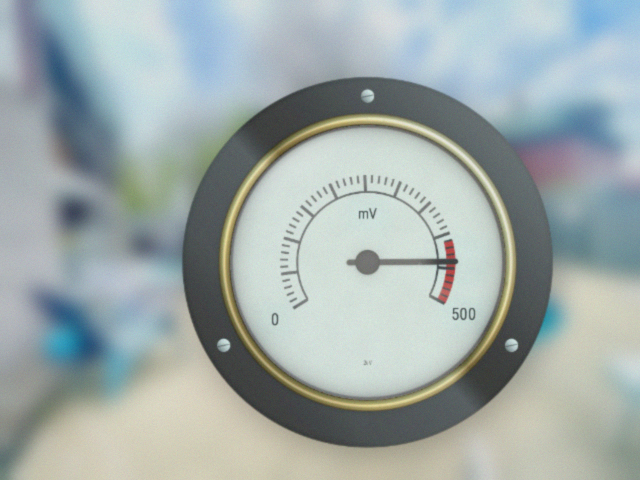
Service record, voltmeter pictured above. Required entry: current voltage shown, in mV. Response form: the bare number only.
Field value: 440
